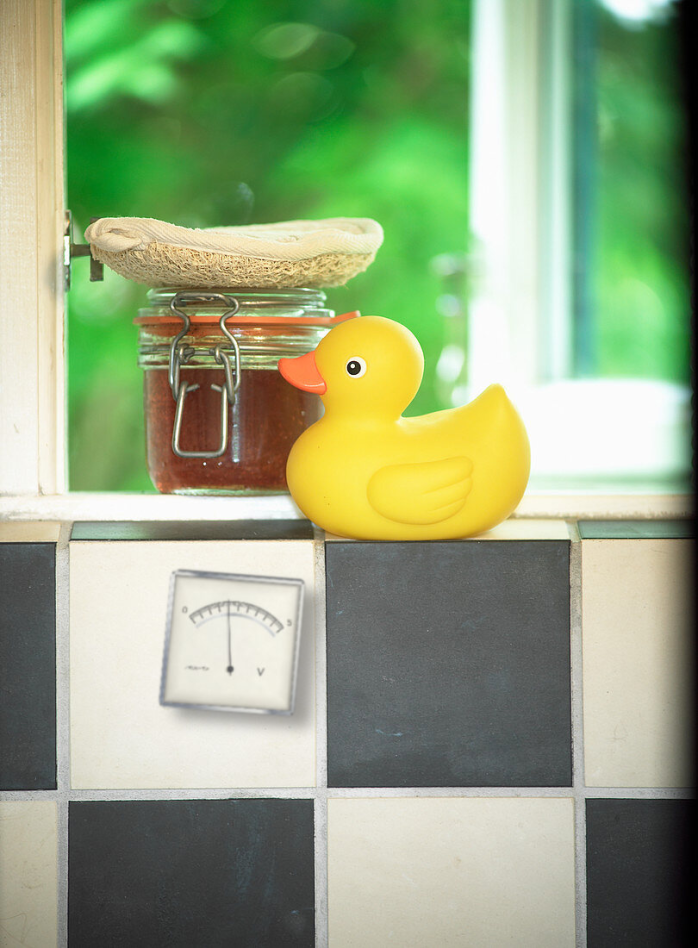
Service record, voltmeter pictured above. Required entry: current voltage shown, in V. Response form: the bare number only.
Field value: 2
